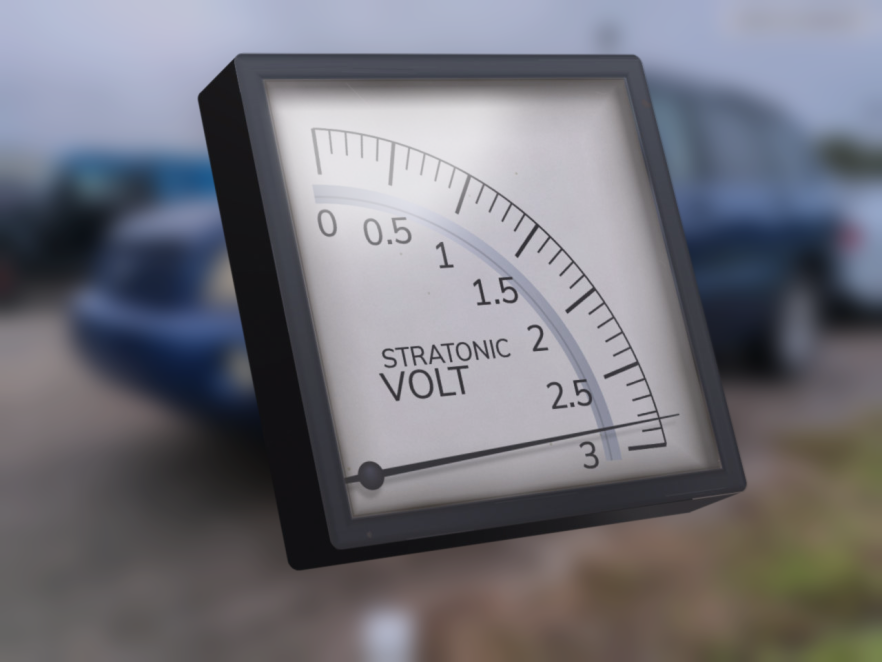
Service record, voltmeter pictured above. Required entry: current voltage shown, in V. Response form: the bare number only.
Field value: 2.85
